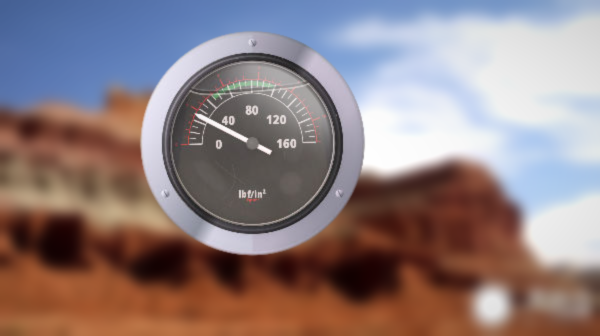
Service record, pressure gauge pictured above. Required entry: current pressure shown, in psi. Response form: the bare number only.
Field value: 25
